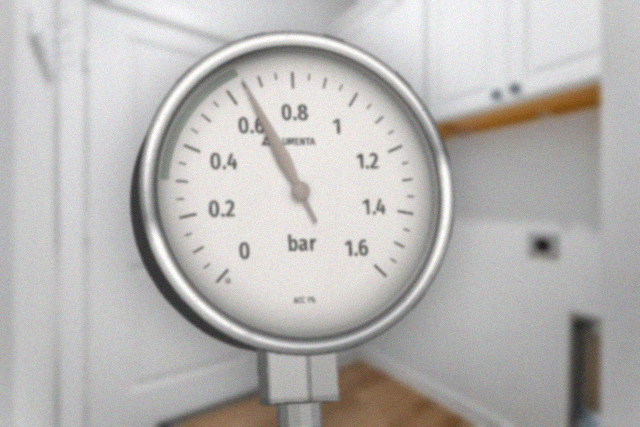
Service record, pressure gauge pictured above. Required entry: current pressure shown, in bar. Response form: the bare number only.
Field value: 0.65
